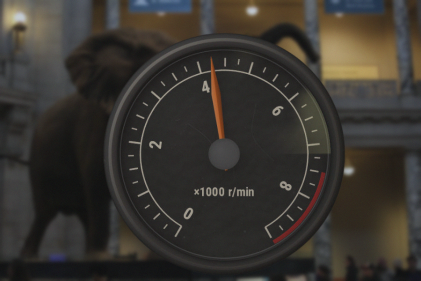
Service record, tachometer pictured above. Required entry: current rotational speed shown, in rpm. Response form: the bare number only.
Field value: 4250
